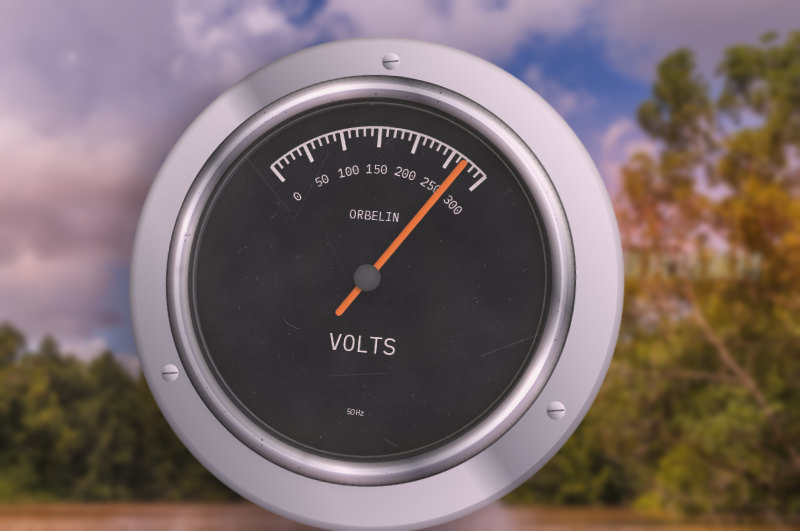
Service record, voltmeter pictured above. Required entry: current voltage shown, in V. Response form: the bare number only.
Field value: 270
